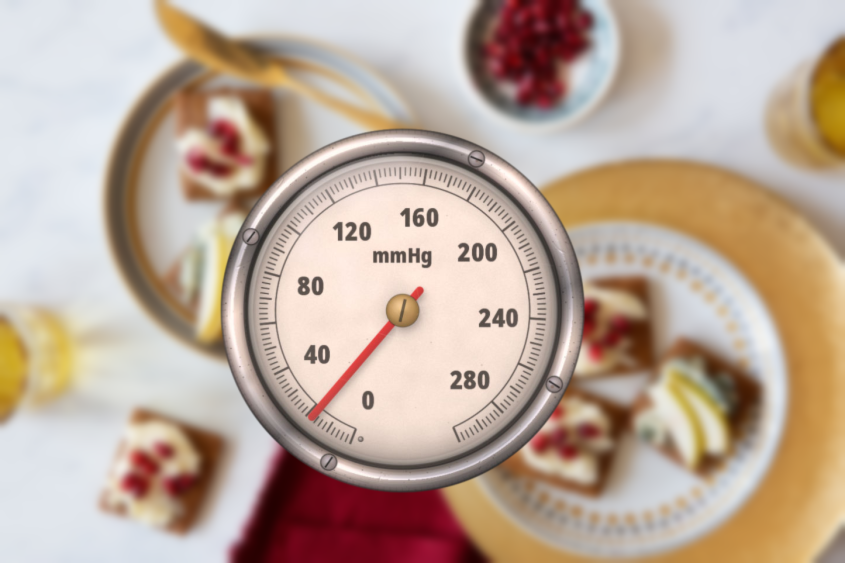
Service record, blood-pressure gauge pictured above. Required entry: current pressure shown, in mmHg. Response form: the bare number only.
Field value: 18
